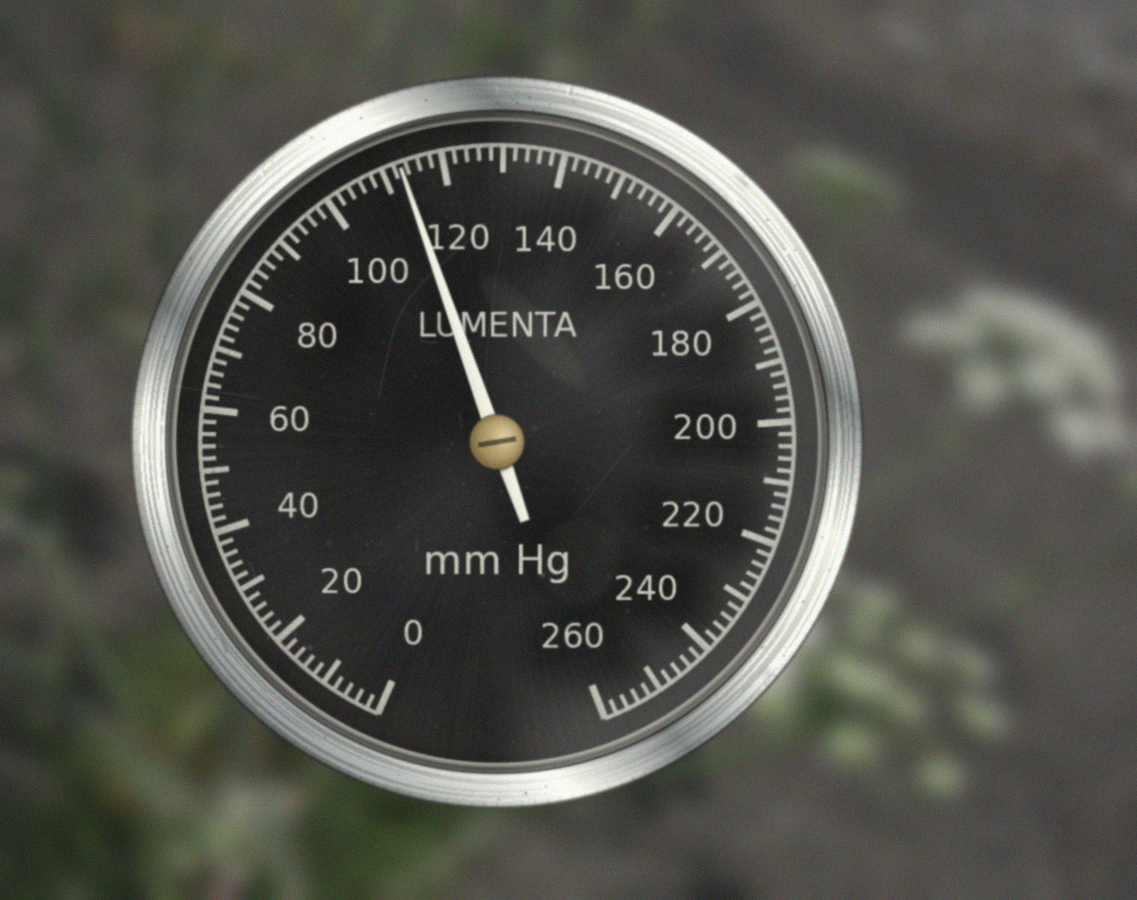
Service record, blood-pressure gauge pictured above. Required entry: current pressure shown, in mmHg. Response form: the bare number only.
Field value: 113
